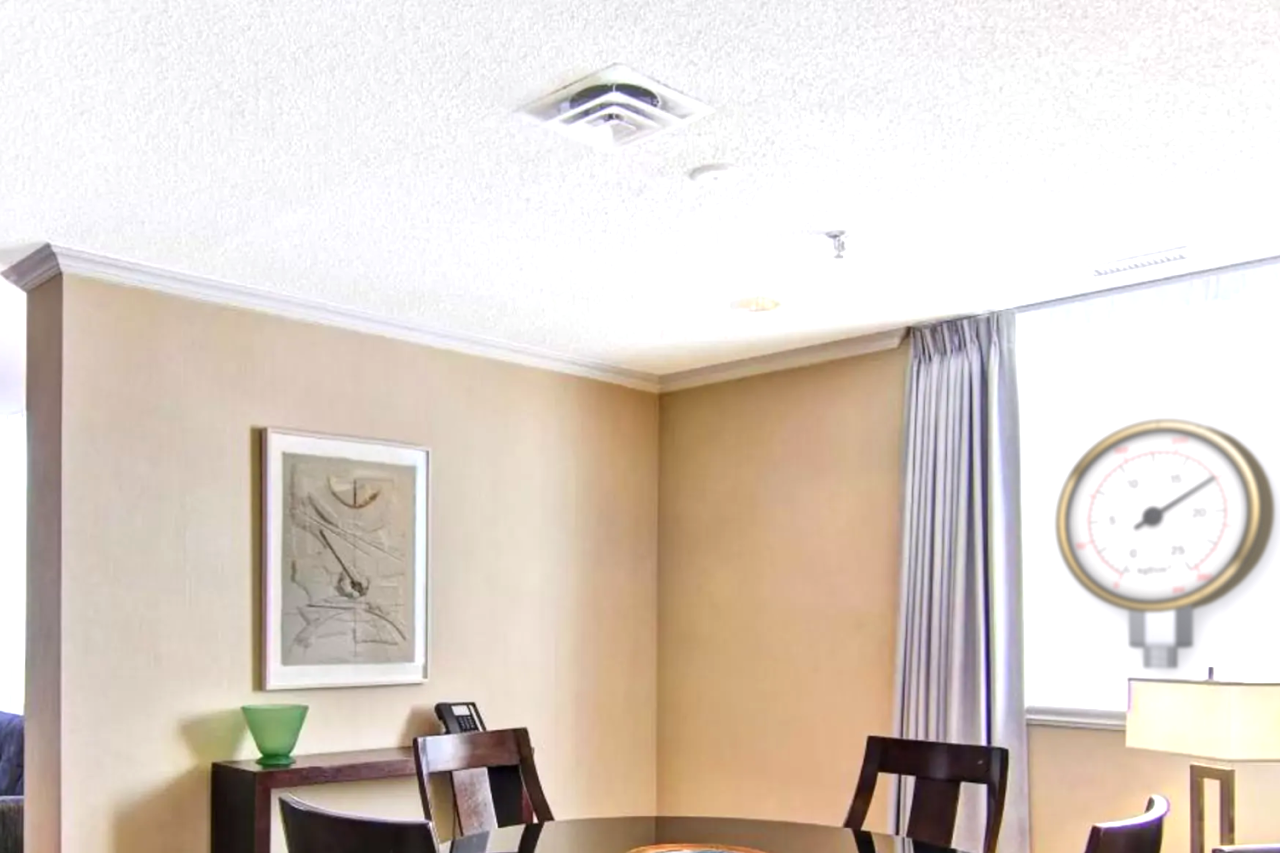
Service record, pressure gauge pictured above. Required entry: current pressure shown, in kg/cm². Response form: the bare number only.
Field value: 17.5
